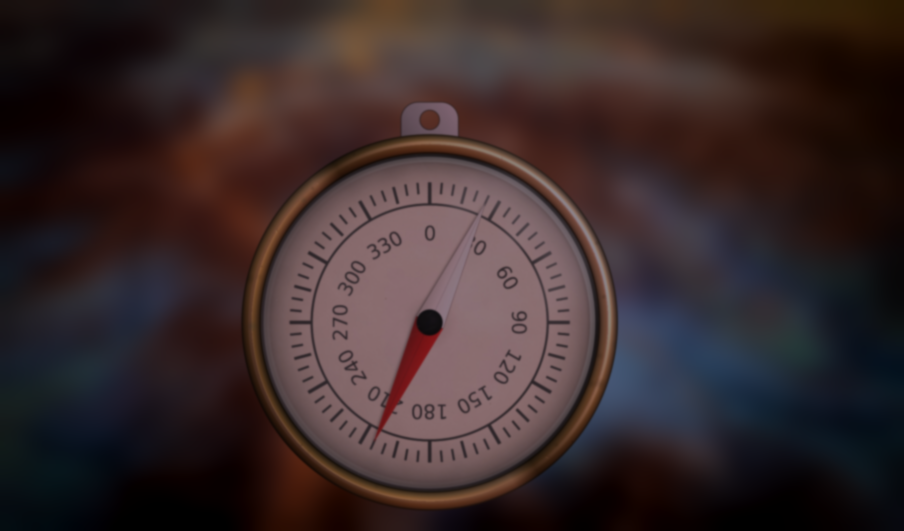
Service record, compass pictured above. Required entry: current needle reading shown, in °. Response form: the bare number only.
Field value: 205
